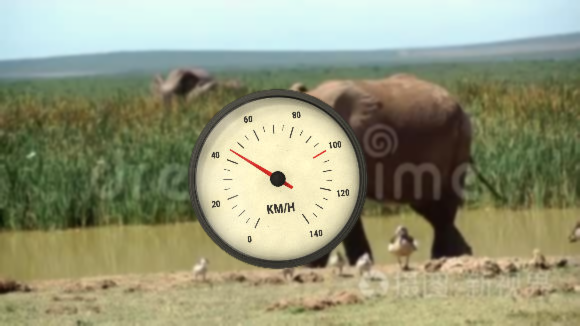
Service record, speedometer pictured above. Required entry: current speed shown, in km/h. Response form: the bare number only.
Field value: 45
